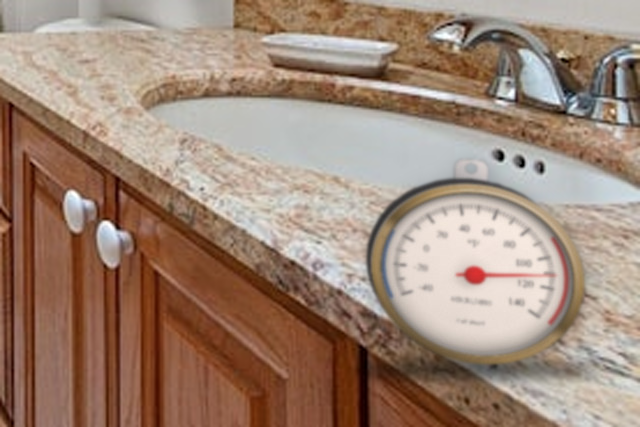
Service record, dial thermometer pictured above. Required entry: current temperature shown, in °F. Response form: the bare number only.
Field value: 110
